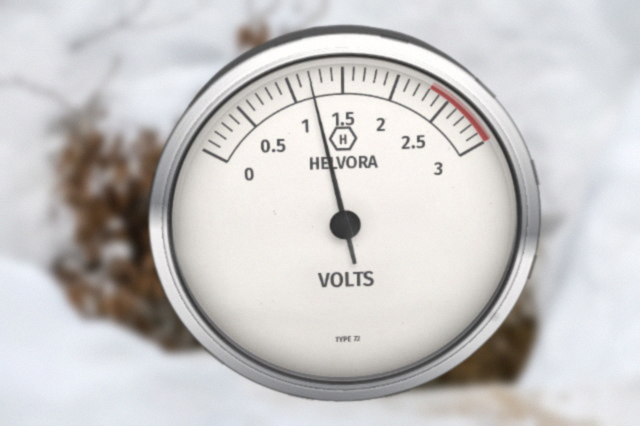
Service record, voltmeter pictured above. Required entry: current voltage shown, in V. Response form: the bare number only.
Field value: 1.2
